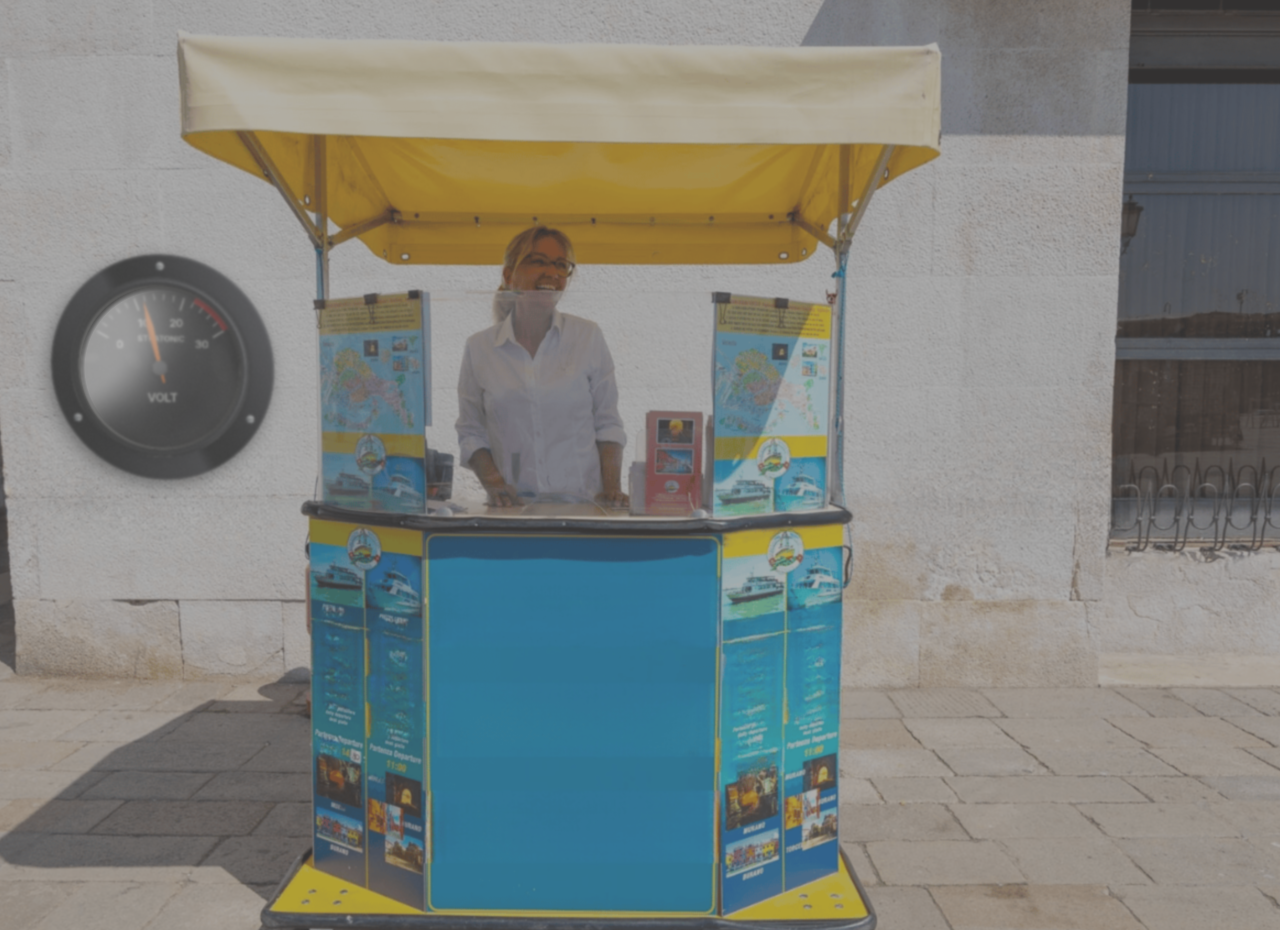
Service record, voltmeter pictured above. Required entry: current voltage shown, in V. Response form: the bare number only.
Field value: 12
